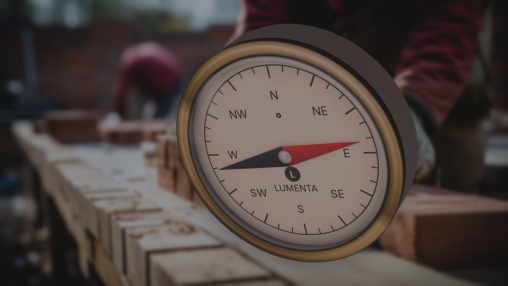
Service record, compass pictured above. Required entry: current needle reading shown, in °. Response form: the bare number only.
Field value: 80
